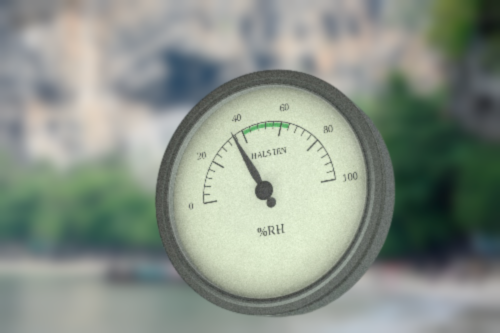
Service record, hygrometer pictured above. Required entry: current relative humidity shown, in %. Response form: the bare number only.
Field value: 36
